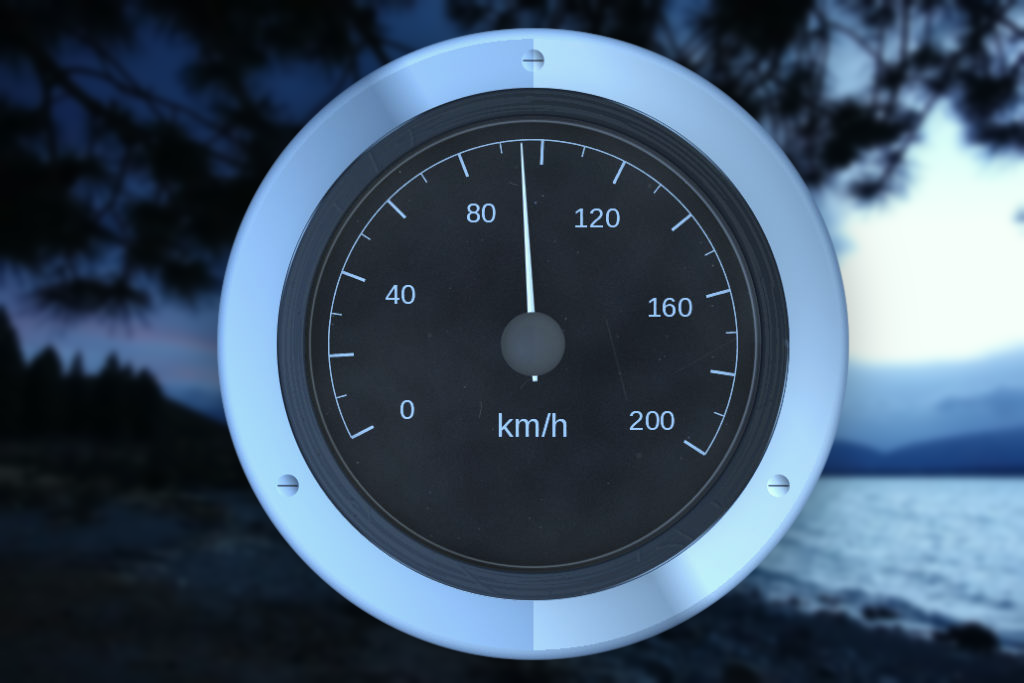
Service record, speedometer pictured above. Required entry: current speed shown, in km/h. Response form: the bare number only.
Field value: 95
